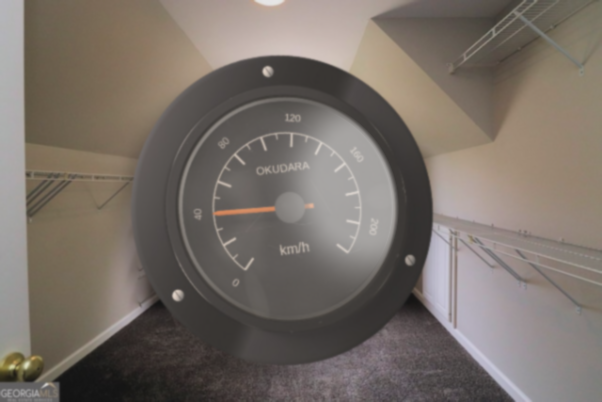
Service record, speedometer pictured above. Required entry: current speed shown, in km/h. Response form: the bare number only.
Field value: 40
